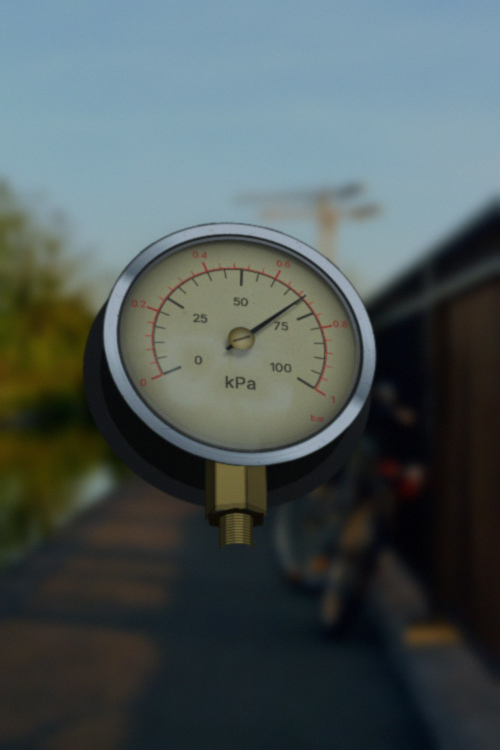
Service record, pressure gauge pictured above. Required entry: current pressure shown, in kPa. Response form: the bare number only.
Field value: 70
